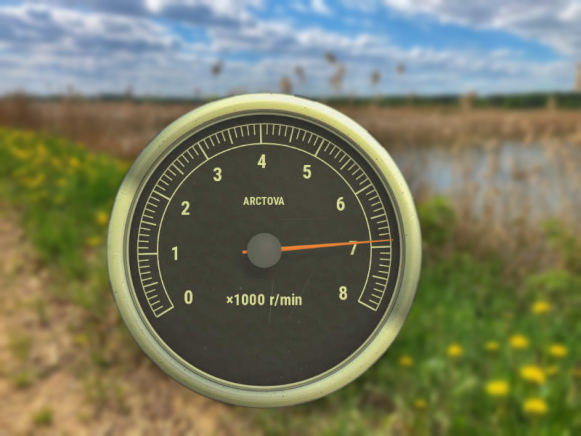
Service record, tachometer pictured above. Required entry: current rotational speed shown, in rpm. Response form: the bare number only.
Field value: 6900
